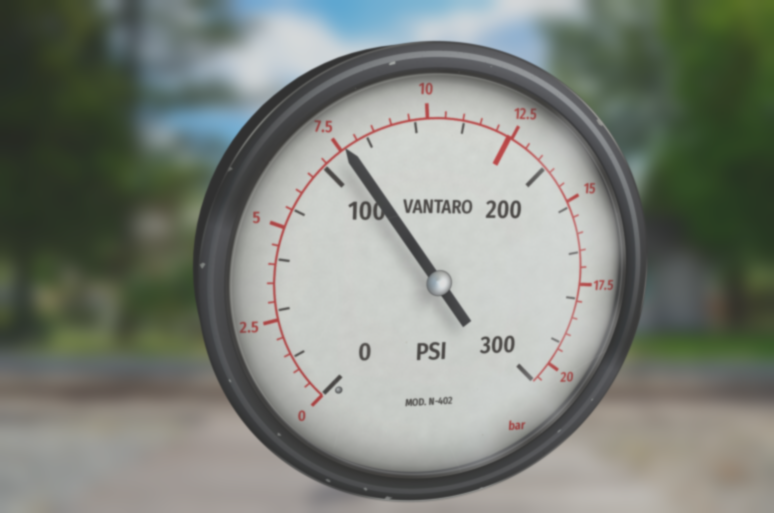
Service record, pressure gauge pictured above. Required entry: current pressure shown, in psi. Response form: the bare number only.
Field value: 110
